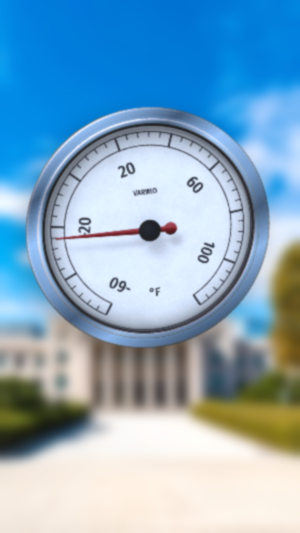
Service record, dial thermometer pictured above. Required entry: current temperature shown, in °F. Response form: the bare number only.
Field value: -24
